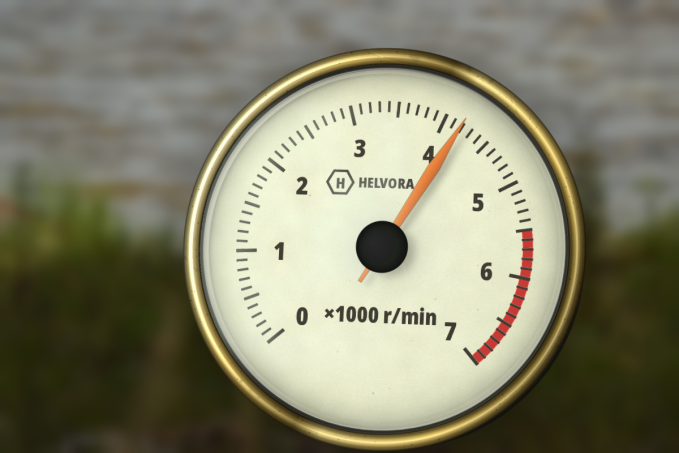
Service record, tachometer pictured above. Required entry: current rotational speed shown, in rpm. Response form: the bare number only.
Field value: 4200
